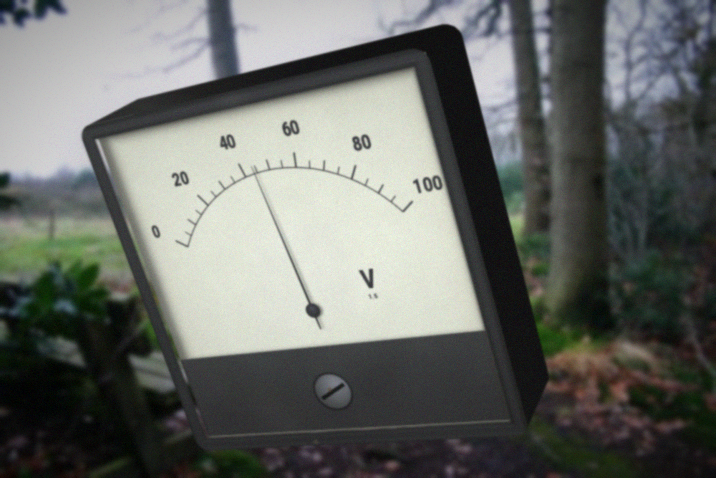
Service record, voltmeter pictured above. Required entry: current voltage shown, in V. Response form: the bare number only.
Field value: 45
